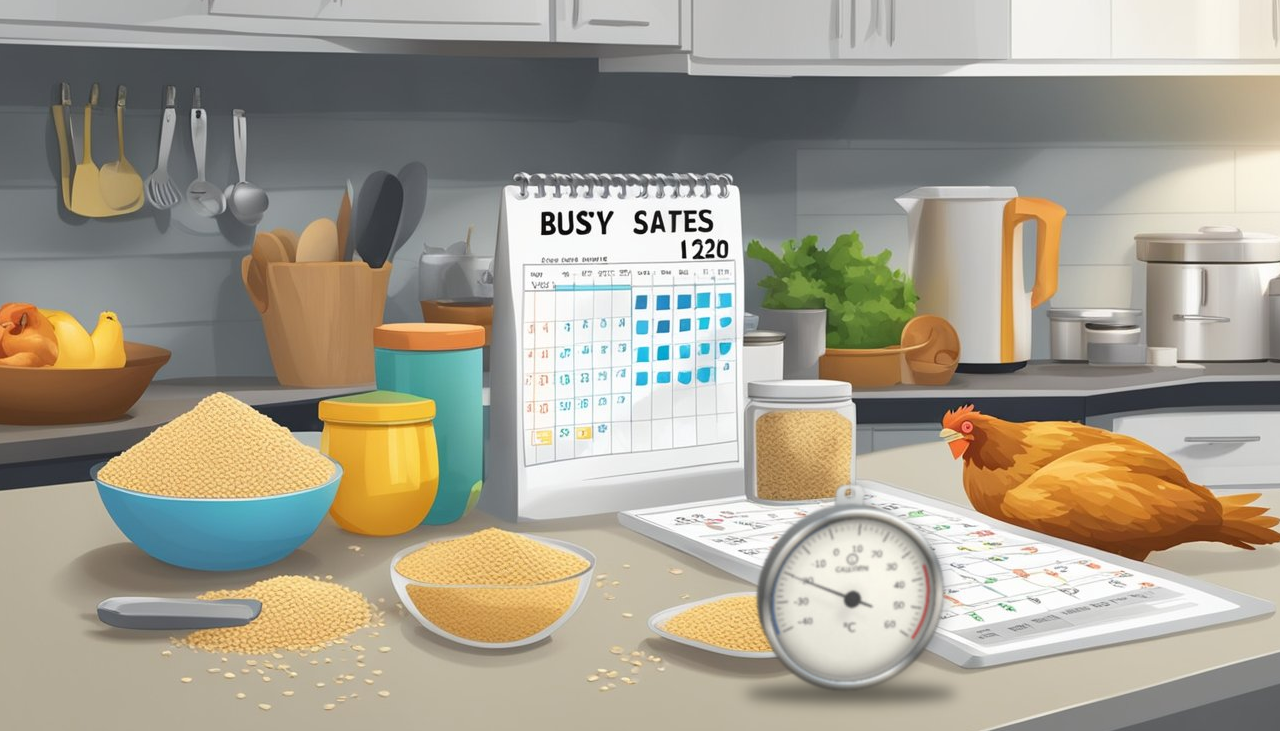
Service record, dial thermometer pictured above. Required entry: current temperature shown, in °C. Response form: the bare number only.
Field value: -20
